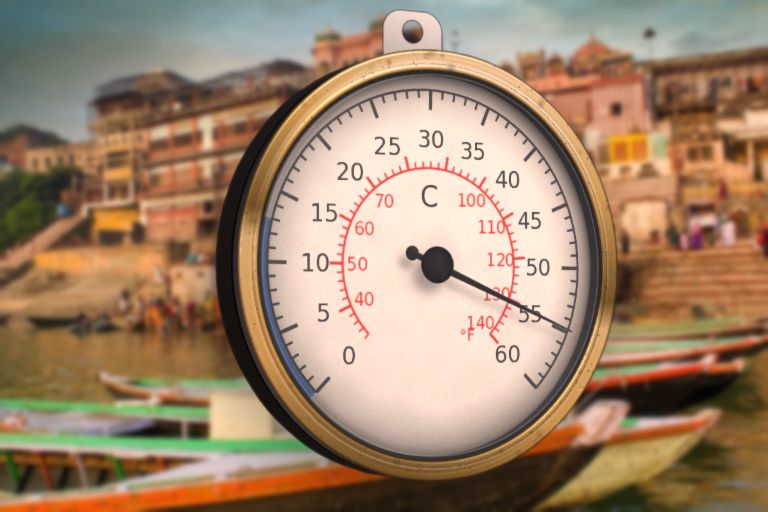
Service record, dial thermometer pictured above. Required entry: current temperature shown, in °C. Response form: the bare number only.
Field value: 55
